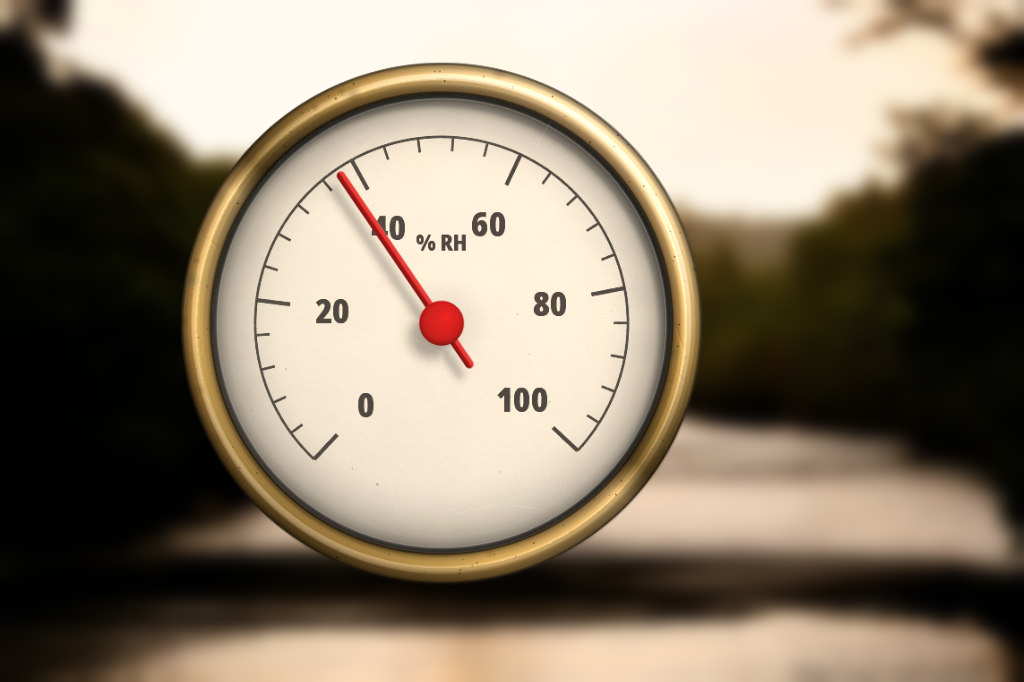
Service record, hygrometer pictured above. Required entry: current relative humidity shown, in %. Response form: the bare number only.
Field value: 38
